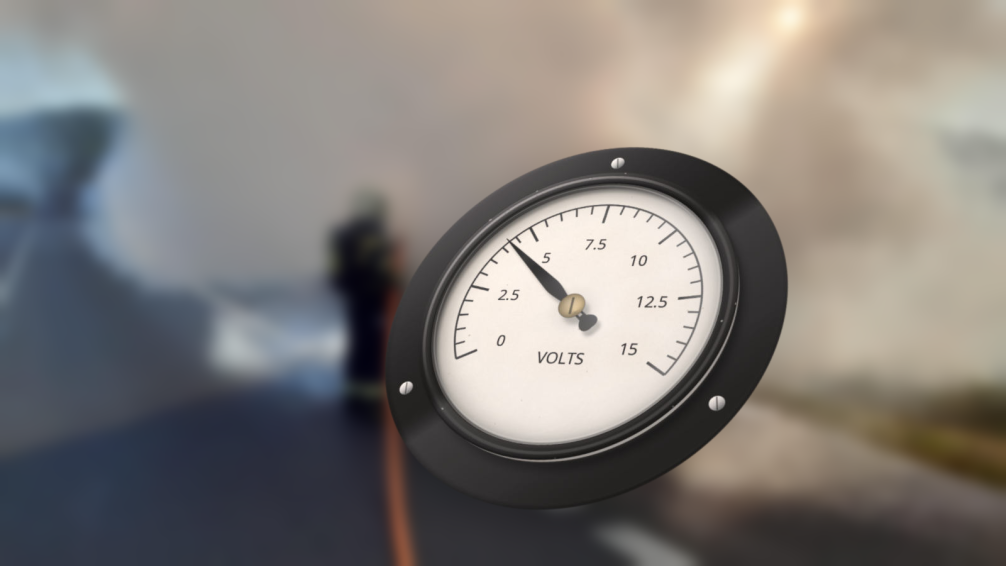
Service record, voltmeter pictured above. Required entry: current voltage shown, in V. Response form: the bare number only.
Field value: 4.25
